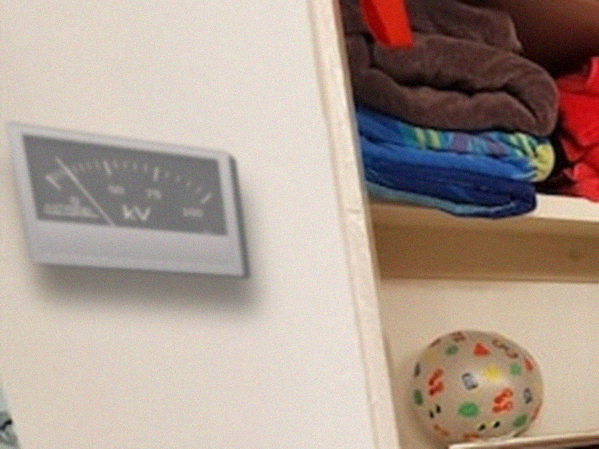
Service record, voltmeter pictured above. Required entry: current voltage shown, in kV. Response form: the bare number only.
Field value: 25
